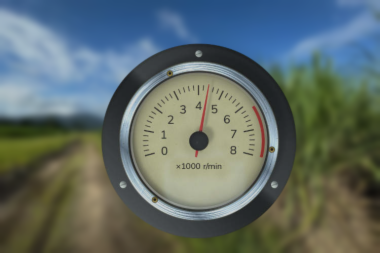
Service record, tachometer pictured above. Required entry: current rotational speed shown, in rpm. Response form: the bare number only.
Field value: 4400
